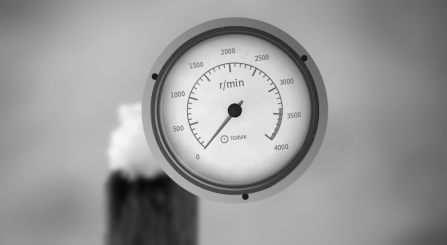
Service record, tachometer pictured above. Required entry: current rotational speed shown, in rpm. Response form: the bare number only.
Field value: 0
